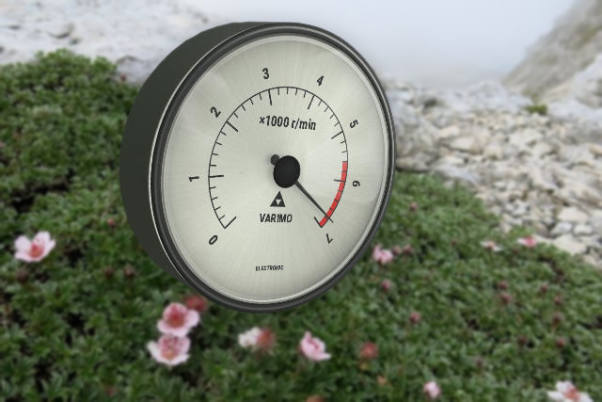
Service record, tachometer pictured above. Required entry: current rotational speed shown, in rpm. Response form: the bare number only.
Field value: 6800
